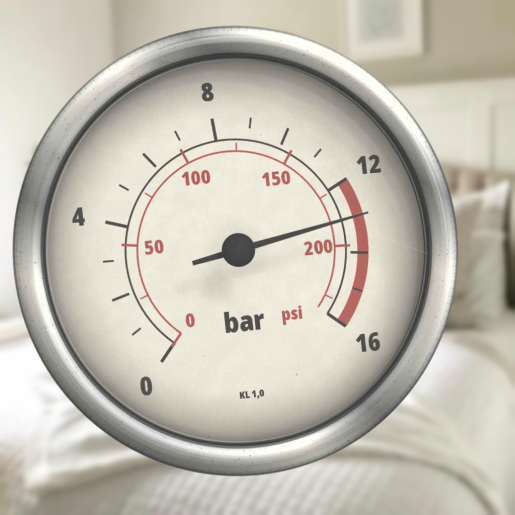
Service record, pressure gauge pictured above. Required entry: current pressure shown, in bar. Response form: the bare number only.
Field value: 13
